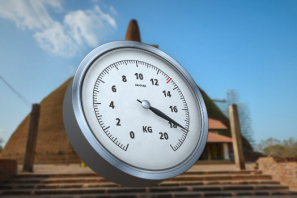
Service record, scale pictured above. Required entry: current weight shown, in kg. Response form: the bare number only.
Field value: 18
